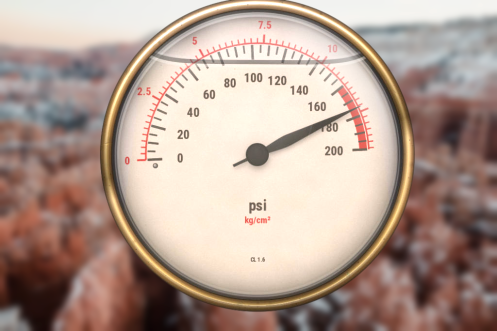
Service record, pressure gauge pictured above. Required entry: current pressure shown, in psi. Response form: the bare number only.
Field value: 175
